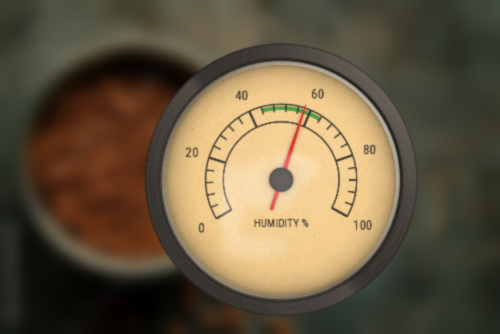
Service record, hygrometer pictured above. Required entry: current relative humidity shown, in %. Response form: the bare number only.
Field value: 58
